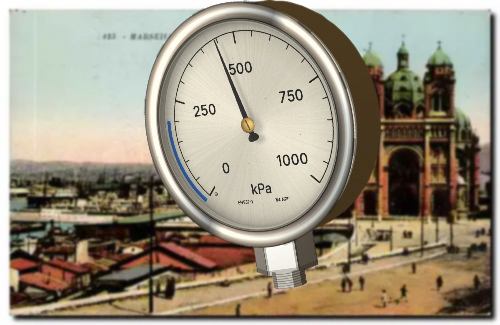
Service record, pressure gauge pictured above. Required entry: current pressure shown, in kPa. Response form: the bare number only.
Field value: 450
